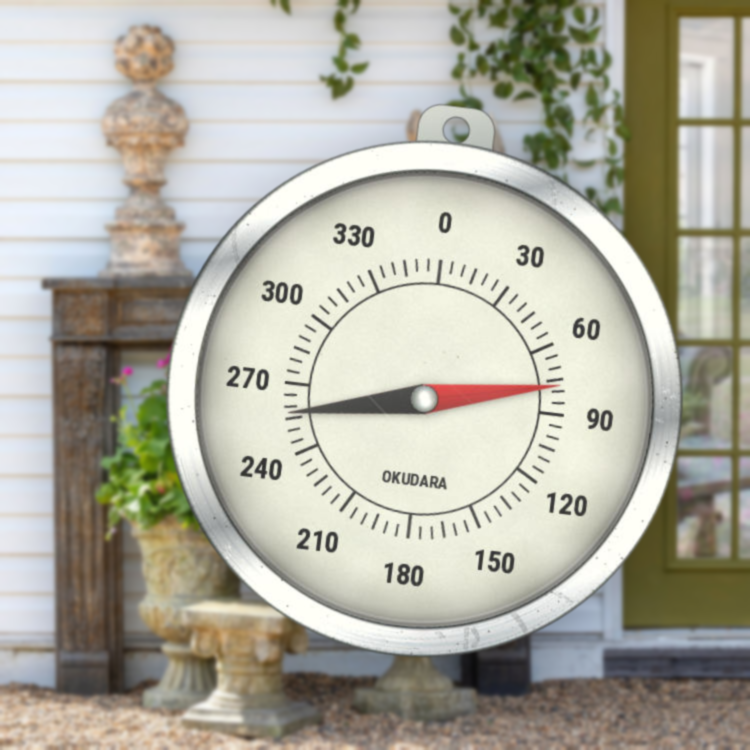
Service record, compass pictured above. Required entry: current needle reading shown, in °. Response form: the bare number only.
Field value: 77.5
